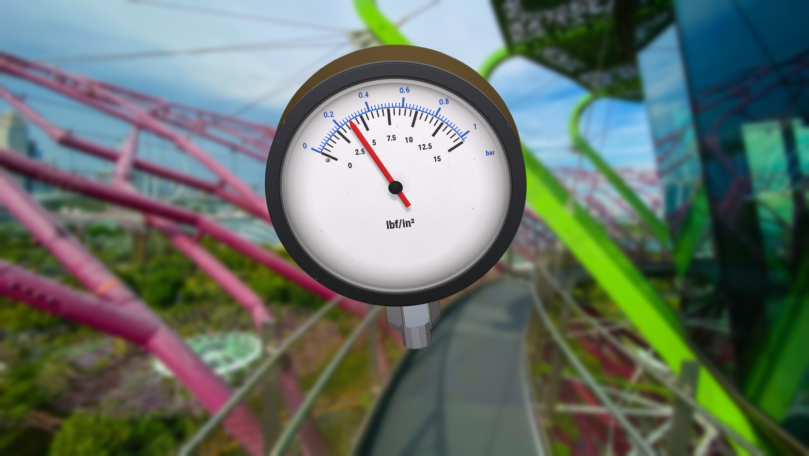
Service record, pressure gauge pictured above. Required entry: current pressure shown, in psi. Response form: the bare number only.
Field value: 4
